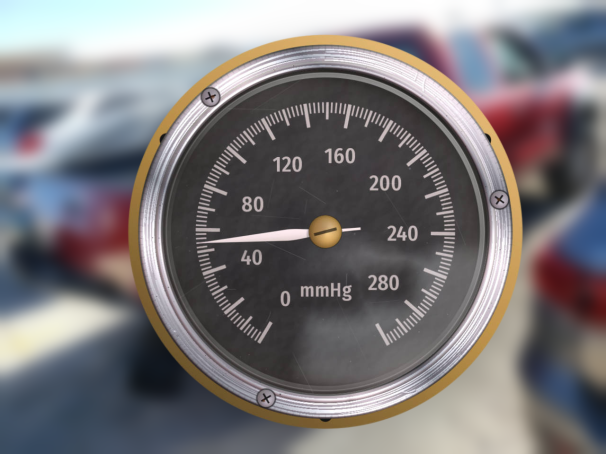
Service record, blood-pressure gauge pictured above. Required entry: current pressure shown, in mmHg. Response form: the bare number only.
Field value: 54
